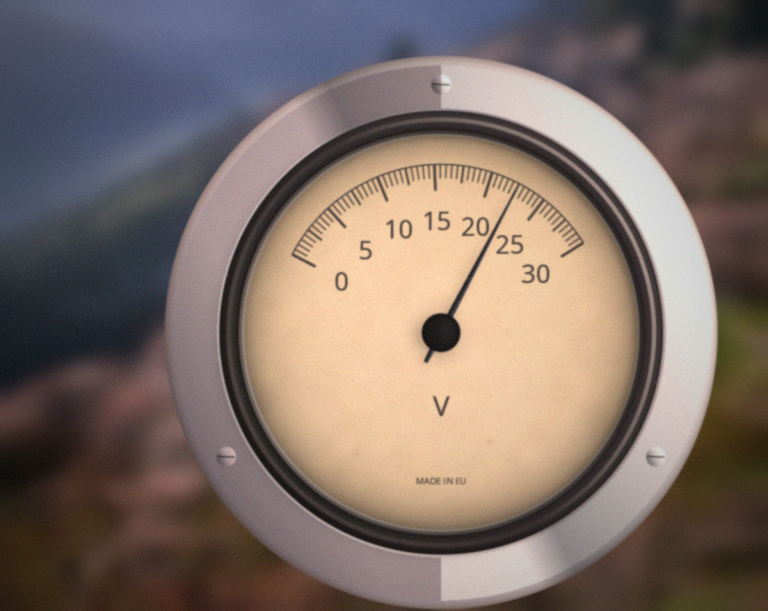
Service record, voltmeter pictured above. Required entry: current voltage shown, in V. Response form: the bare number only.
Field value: 22.5
